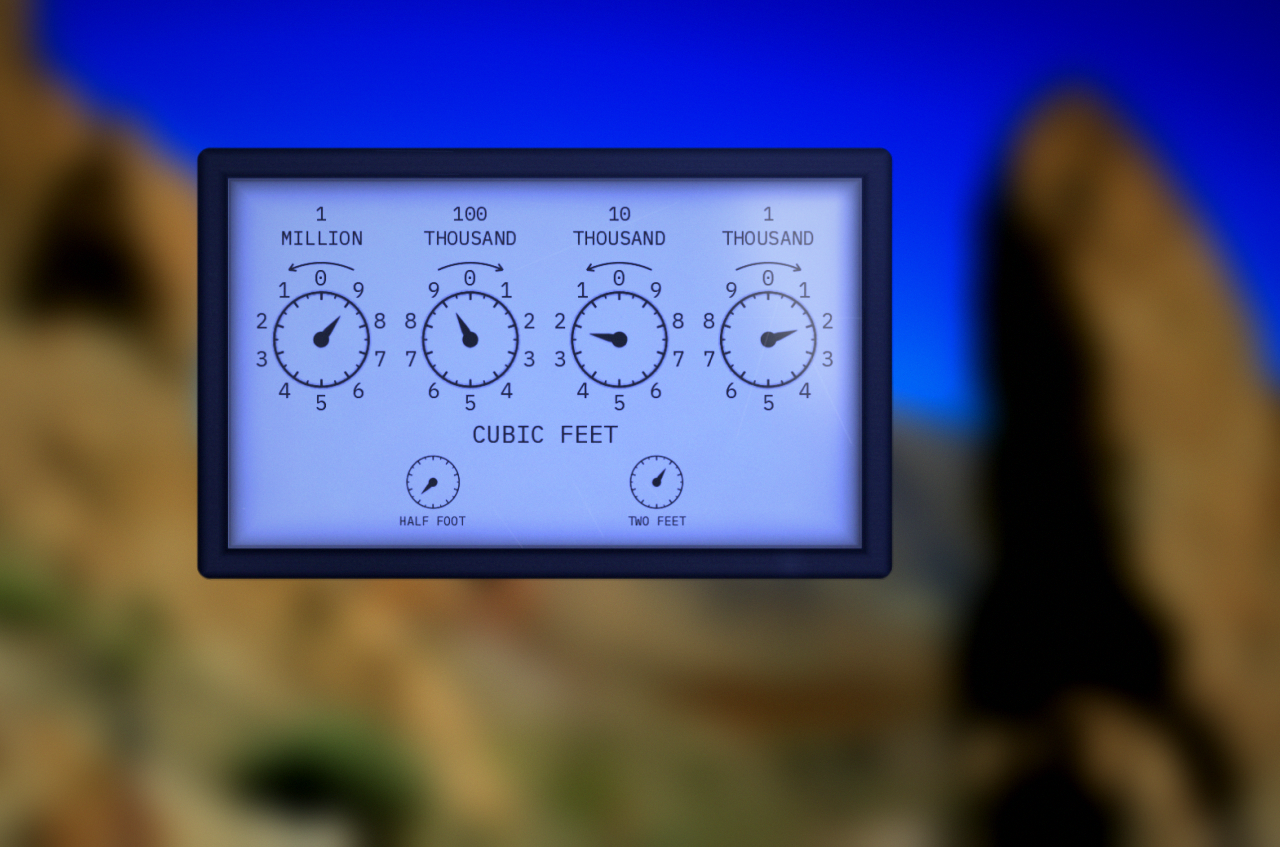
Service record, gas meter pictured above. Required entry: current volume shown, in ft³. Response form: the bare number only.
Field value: 892200
